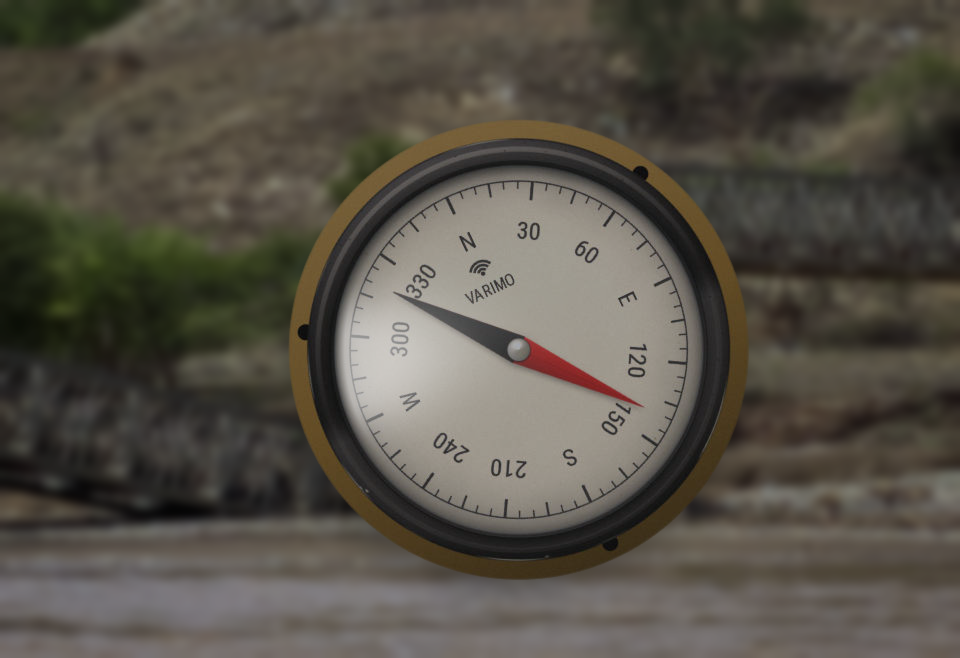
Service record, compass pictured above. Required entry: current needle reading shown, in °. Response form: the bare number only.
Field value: 140
